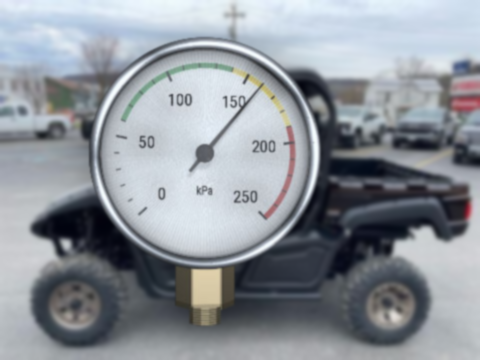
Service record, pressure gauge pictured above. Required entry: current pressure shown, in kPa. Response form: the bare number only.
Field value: 160
